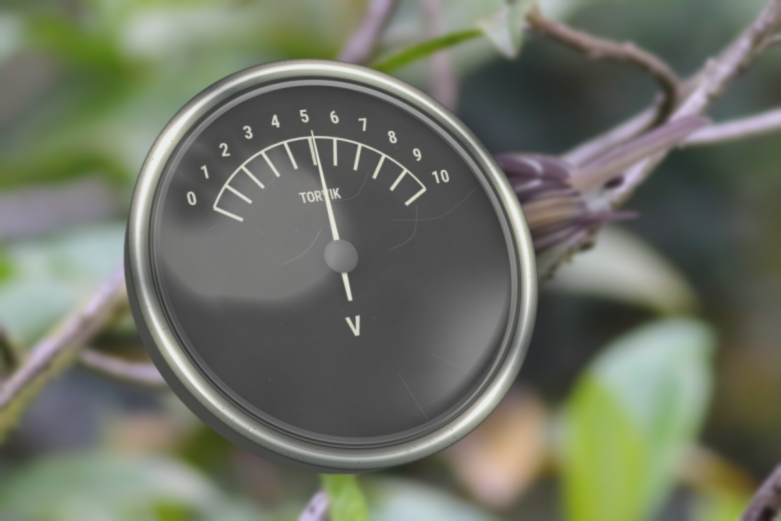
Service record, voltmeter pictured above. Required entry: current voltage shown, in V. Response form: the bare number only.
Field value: 5
